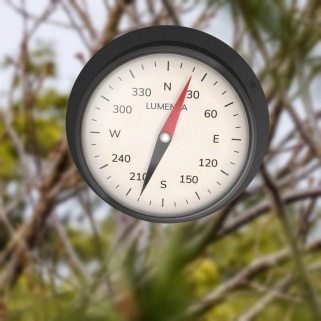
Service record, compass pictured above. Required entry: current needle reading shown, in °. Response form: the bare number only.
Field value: 20
